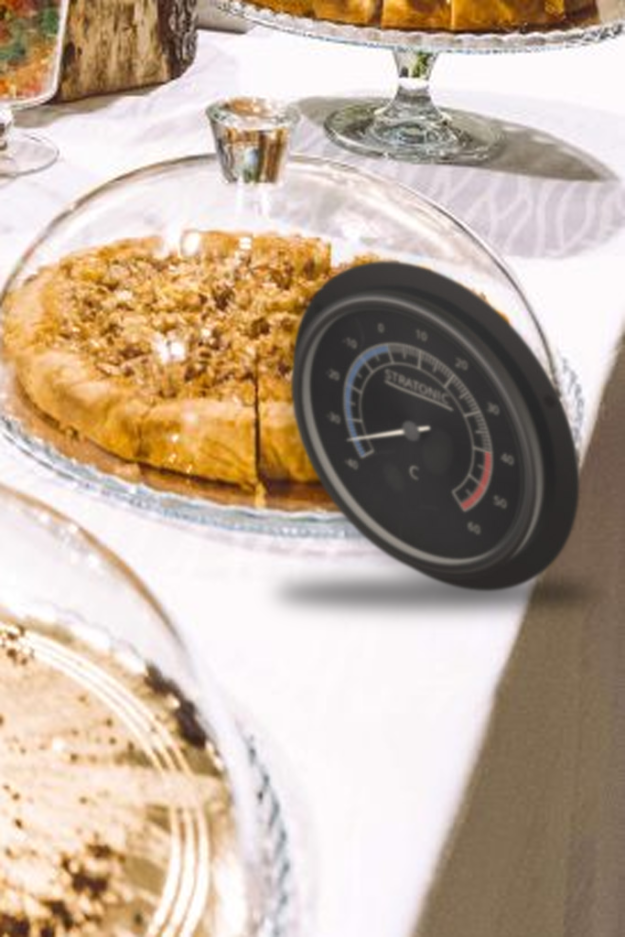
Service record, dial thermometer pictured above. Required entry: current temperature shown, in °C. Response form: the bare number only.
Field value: -35
